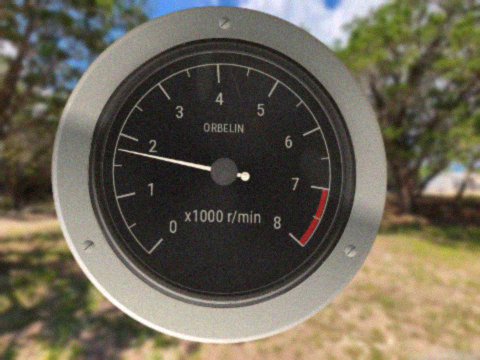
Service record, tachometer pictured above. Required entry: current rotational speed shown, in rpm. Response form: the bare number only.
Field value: 1750
